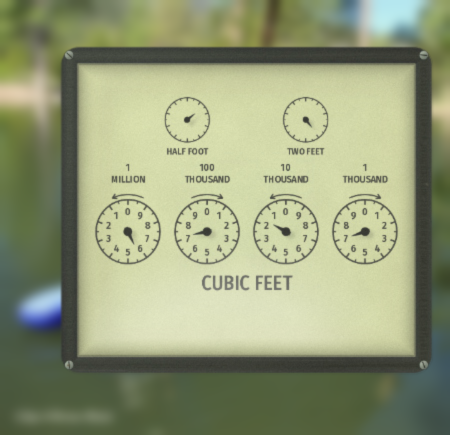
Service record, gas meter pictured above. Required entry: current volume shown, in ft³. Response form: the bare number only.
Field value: 571700
